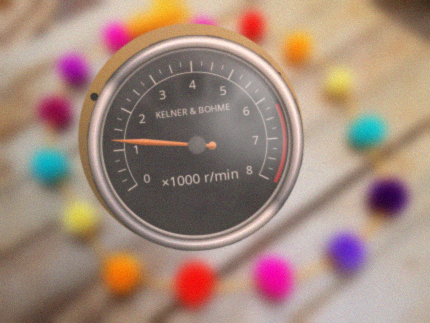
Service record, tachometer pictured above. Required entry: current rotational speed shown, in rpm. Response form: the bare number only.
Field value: 1250
